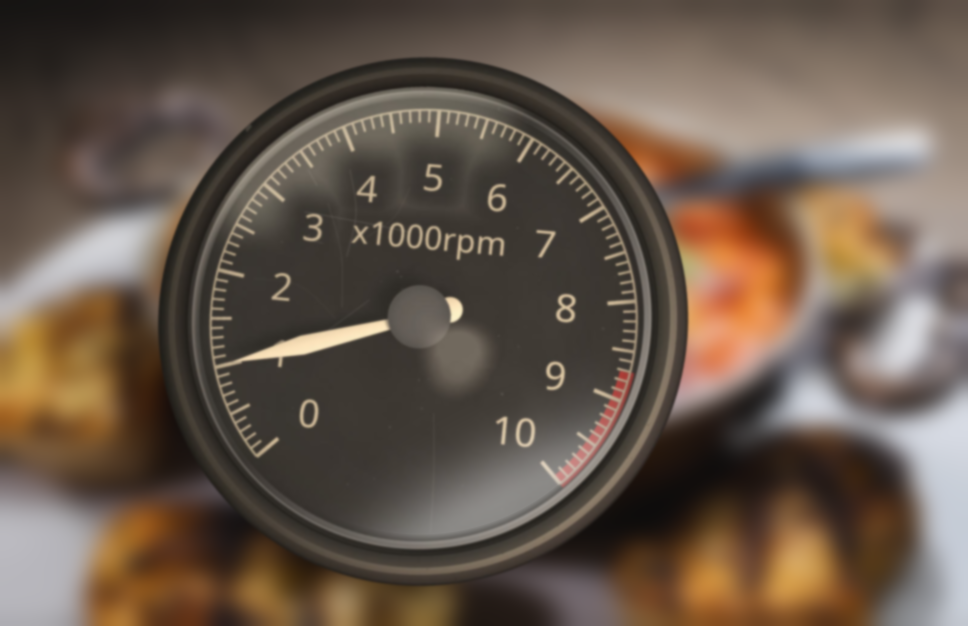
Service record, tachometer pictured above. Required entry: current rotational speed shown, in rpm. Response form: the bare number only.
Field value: 1000
